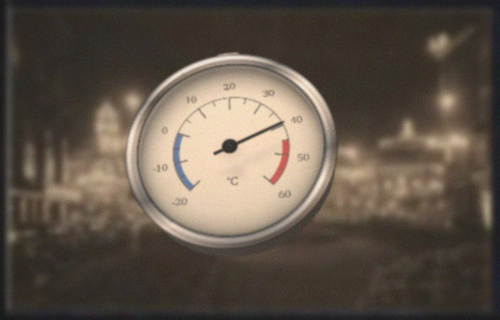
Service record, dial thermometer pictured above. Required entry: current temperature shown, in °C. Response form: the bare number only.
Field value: 40
